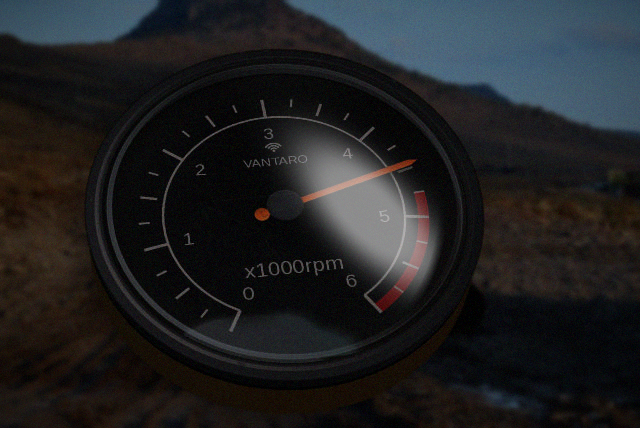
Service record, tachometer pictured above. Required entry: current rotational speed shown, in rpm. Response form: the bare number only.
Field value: 4500
